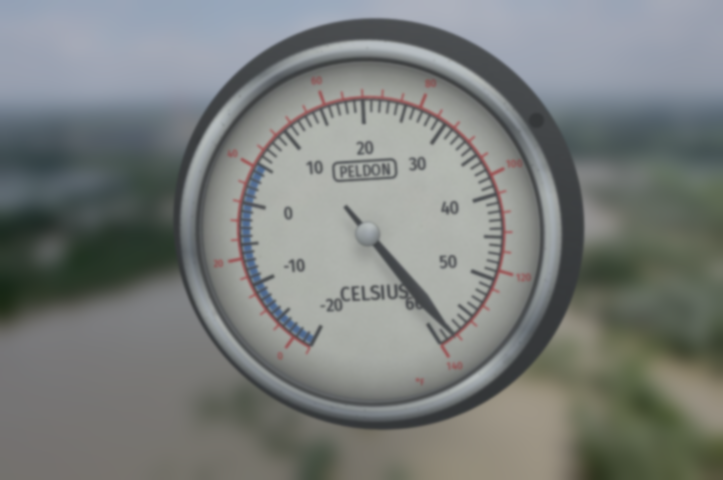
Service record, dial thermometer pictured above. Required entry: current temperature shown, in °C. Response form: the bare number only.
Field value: 58
